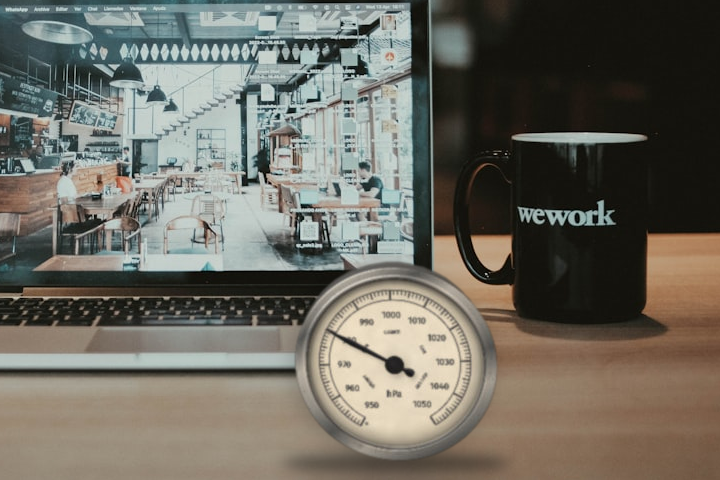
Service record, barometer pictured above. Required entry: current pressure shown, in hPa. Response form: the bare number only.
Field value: 980
